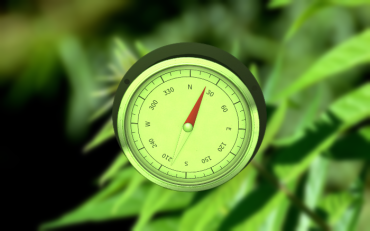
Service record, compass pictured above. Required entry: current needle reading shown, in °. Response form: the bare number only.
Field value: 20
